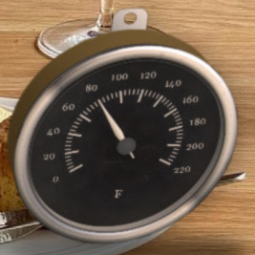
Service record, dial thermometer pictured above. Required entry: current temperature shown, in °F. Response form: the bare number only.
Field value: 80
